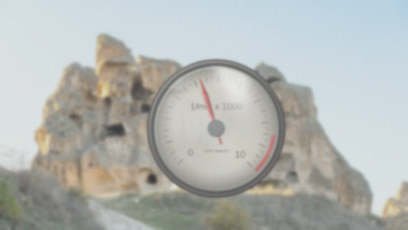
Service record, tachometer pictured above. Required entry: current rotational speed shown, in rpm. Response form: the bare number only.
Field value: 4250
